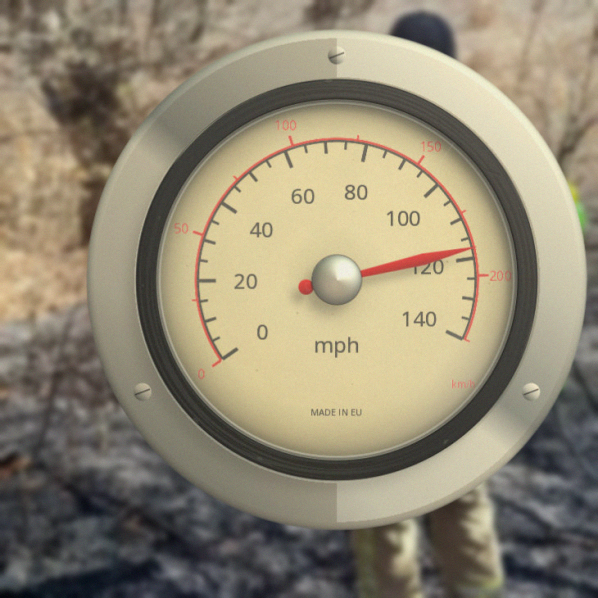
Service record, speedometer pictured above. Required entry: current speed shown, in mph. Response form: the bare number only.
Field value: 117.5
